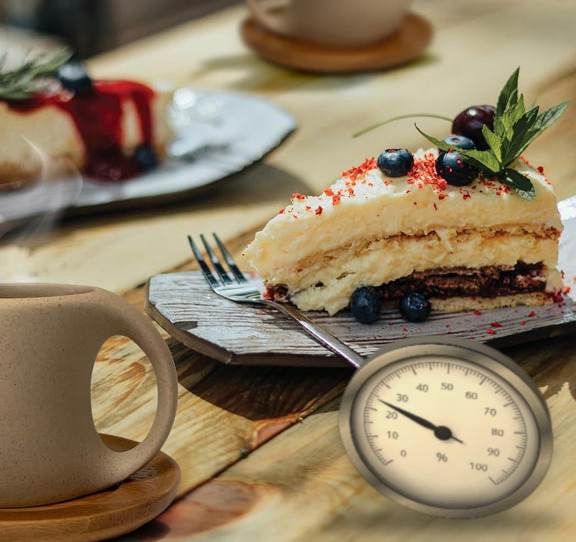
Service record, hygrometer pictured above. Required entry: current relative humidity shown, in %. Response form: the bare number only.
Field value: 25
